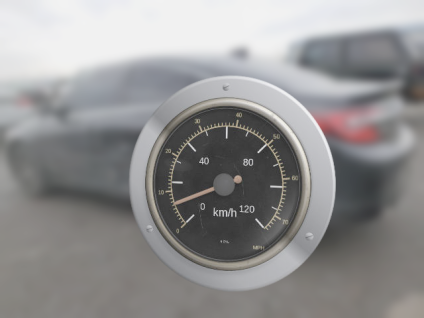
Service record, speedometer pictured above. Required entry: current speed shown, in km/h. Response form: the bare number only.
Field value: 10
